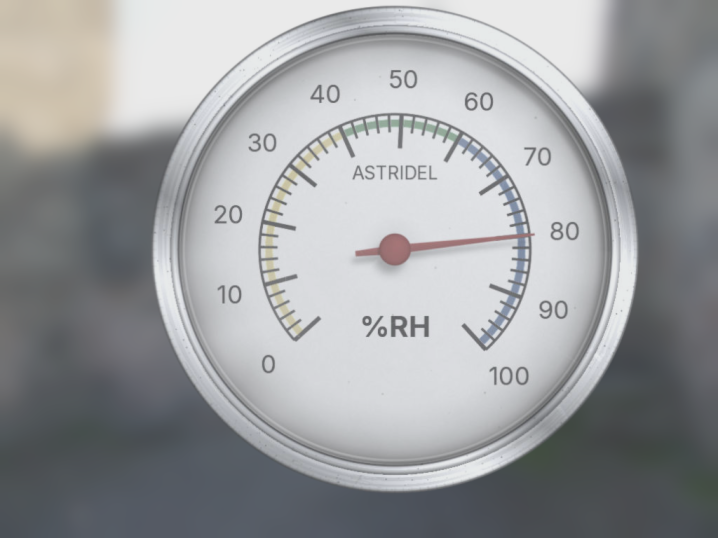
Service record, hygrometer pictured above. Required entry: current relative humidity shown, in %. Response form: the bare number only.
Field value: 80
